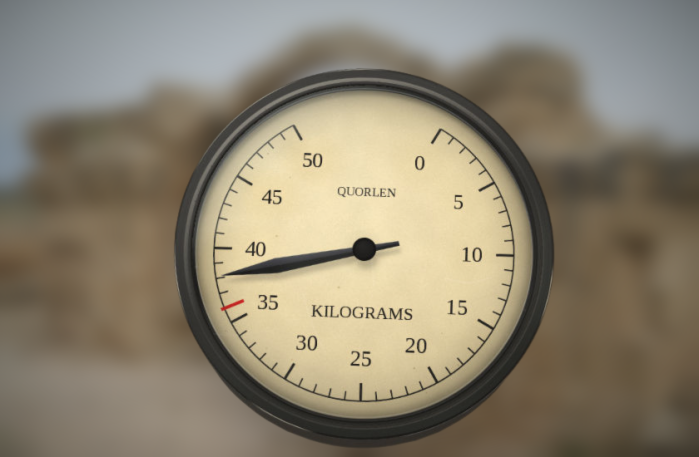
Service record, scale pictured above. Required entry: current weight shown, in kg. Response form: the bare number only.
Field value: 38
